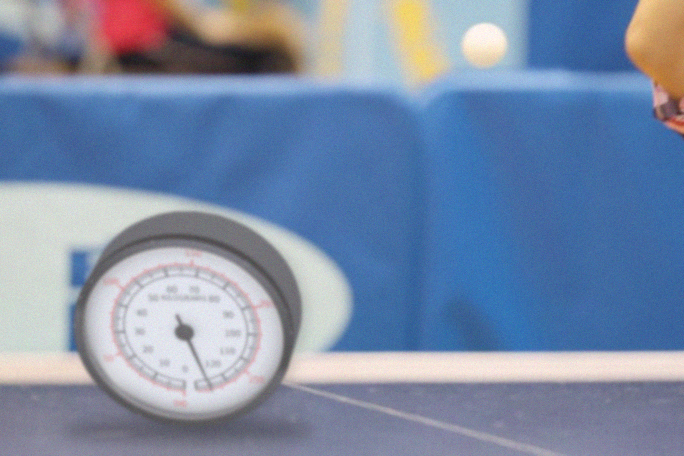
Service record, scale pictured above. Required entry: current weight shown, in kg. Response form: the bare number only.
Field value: 125
